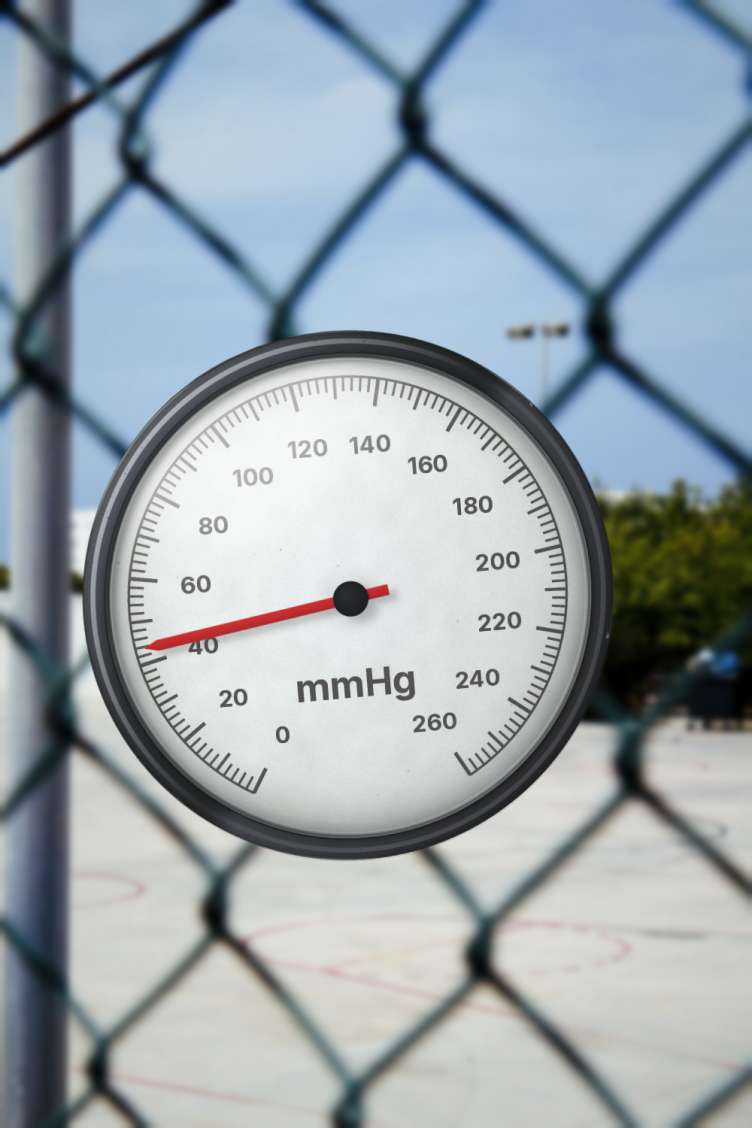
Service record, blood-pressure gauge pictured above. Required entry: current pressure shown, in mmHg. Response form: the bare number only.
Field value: 44
